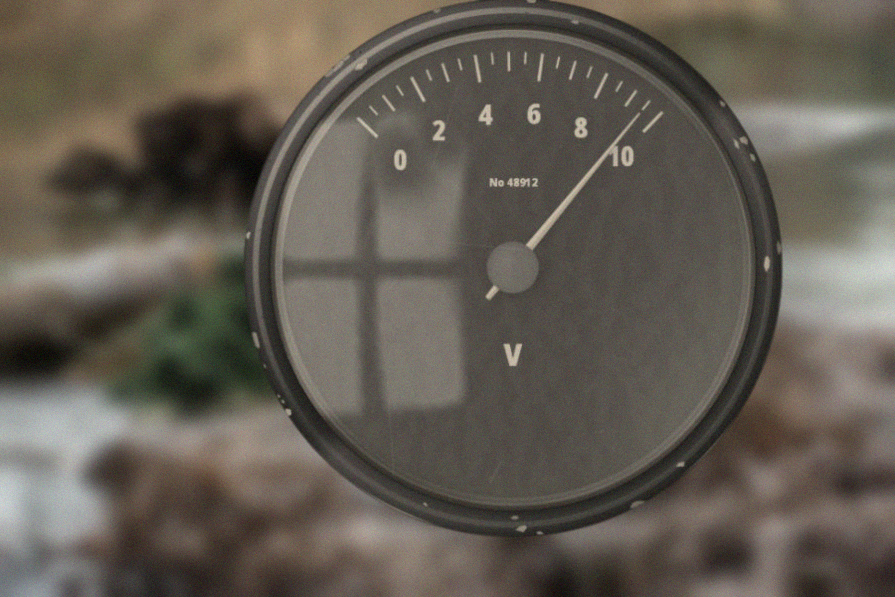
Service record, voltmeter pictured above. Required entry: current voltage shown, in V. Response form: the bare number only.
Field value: 9.5
